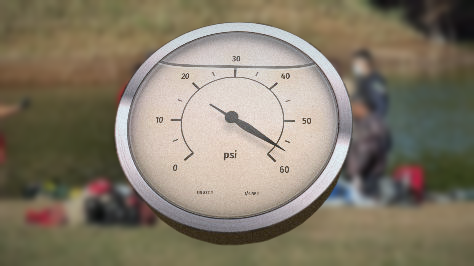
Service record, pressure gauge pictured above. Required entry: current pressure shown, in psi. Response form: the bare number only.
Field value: 57.5
